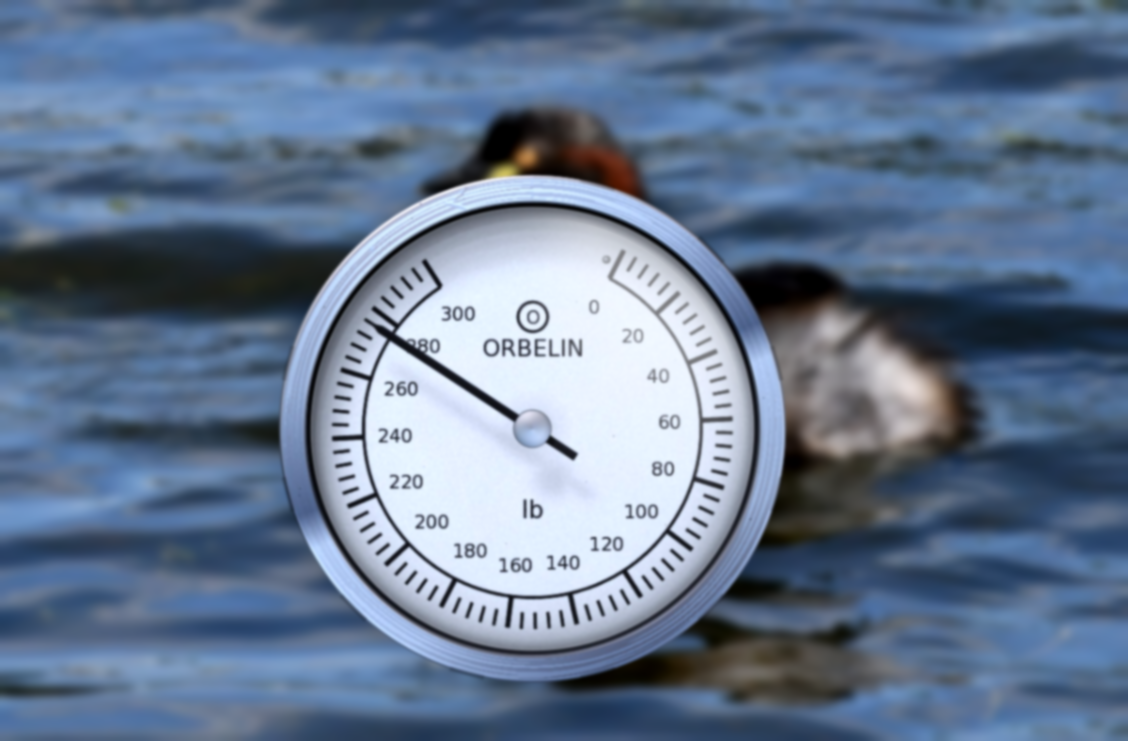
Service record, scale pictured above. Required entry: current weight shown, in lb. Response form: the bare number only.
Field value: 276
